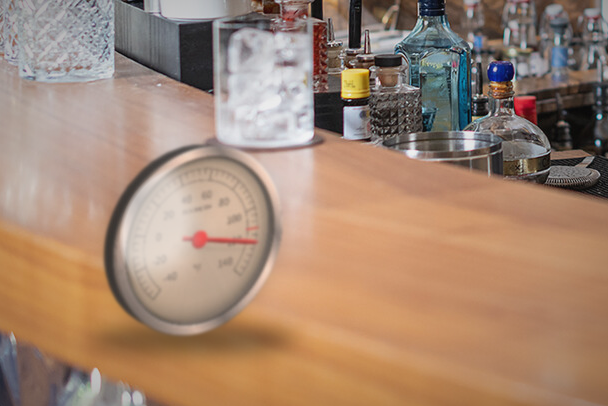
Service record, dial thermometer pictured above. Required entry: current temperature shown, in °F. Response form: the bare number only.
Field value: 120
